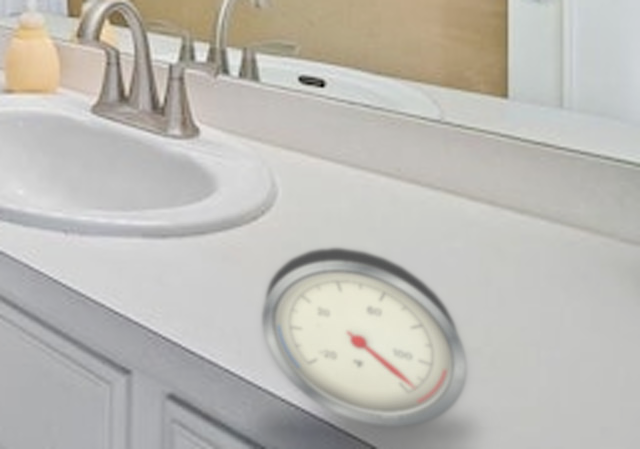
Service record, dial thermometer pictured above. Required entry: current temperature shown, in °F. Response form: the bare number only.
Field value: 115
